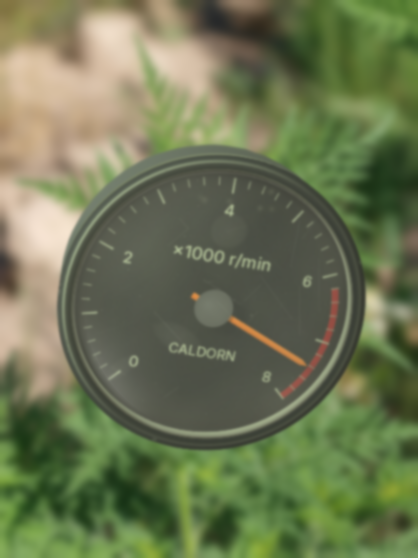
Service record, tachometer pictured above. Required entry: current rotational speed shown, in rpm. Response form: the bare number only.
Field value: 7400
